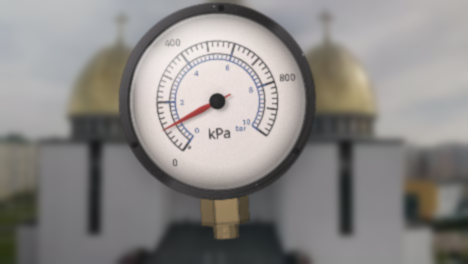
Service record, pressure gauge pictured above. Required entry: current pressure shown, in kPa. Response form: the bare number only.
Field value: 100
